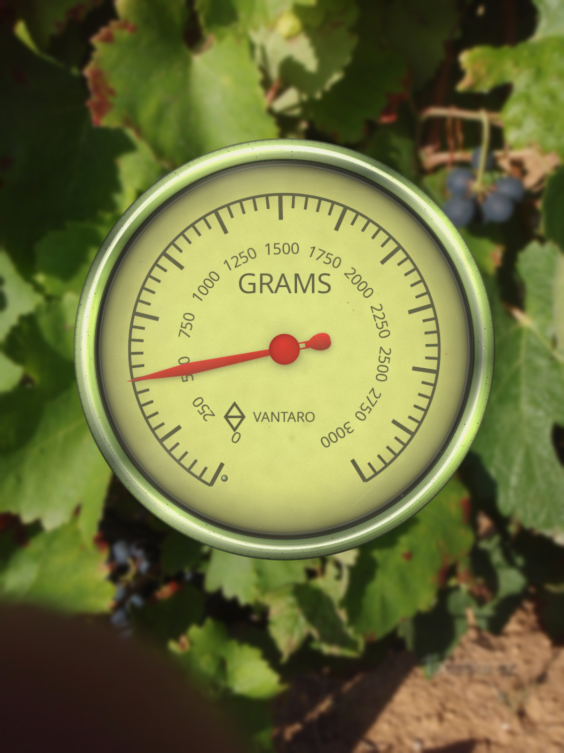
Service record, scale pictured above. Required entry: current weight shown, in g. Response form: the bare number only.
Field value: 500
